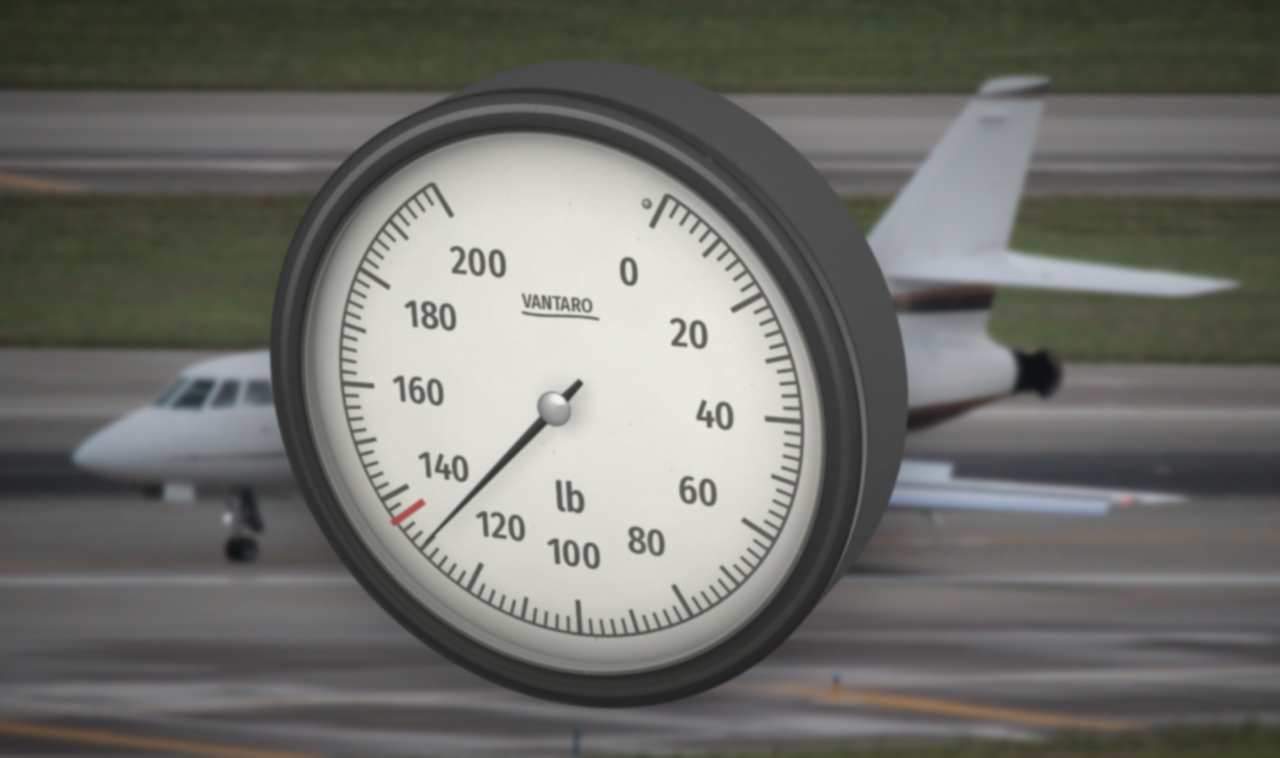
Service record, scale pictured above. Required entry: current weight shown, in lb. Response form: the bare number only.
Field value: 130
